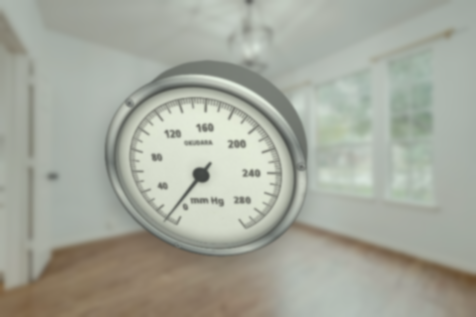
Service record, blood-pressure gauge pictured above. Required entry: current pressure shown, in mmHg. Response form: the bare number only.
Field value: 10
